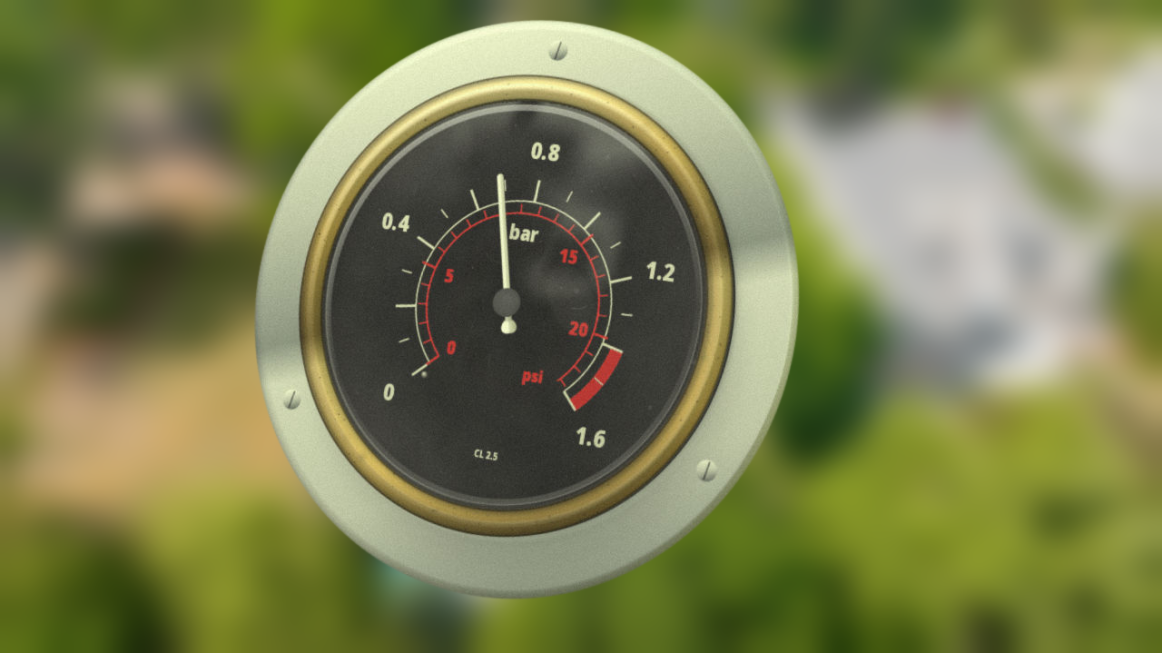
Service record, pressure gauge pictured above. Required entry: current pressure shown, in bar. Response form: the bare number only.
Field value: 0.7
